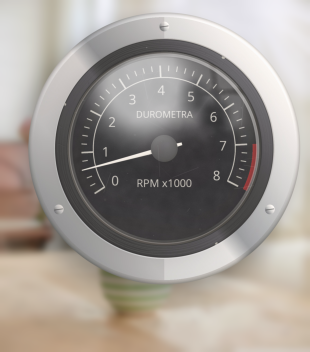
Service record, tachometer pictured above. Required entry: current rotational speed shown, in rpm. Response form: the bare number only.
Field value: 600
